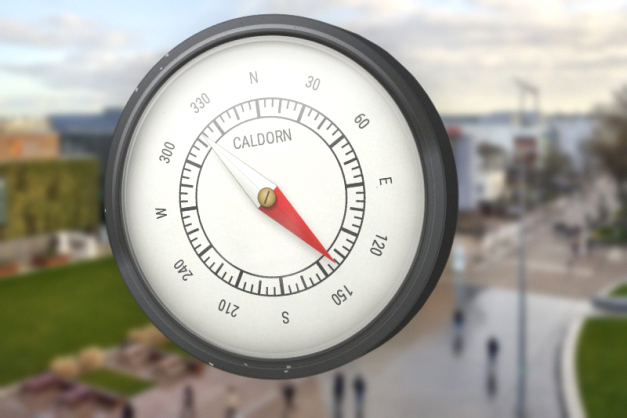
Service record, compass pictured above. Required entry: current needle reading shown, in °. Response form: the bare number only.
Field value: 140
